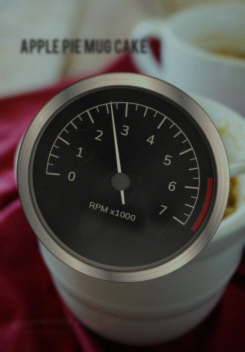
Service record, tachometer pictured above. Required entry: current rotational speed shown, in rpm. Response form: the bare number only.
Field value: 2625
